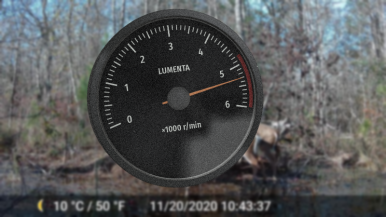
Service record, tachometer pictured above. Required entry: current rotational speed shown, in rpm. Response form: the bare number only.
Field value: 5300
